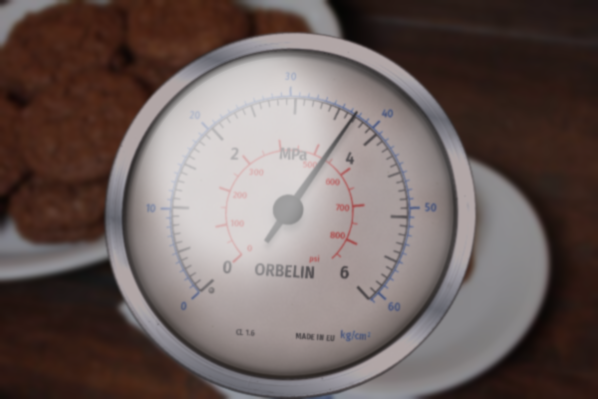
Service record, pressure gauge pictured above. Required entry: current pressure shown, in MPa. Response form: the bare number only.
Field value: 3.7
